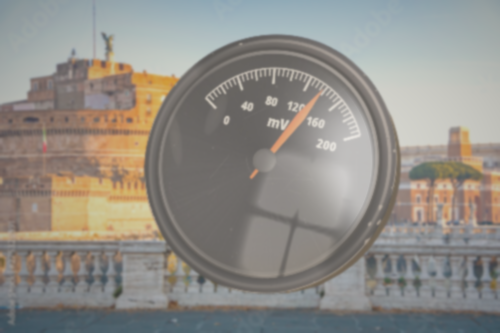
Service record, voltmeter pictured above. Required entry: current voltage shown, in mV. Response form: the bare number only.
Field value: 140
